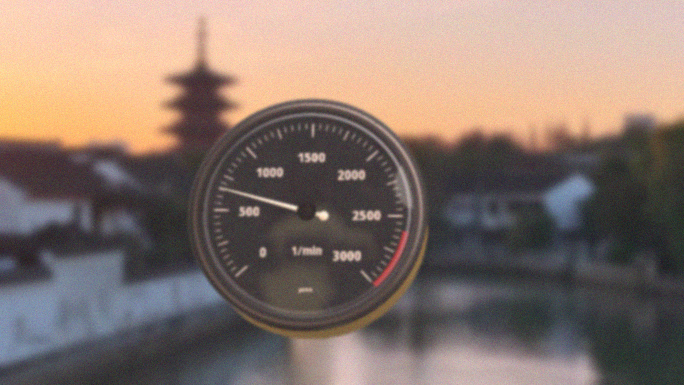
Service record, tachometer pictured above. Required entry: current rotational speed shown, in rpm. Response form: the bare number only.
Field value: 650
